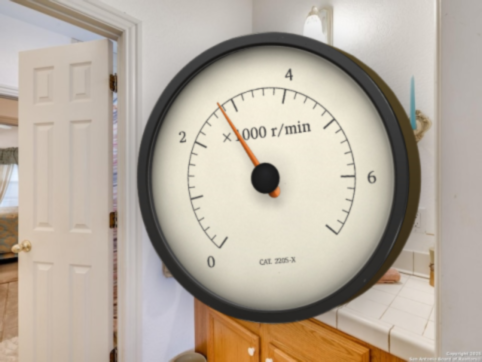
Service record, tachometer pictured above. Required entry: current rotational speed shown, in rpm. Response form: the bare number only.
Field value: 2800
